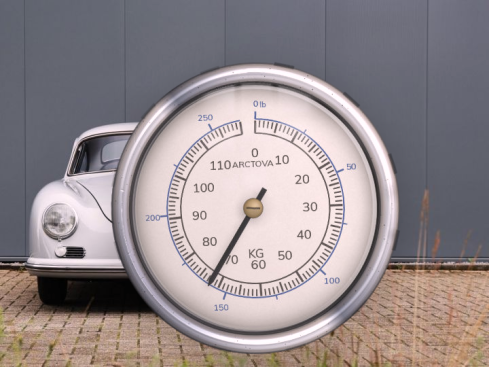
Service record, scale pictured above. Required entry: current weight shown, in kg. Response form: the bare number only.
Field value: 72
